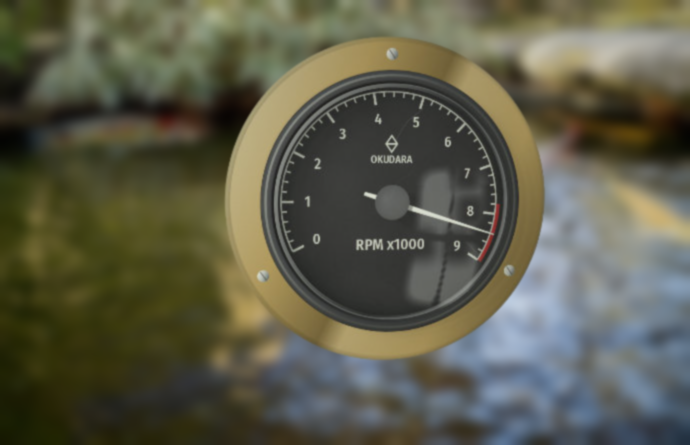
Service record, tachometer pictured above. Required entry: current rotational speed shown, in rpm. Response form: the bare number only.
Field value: 8400
